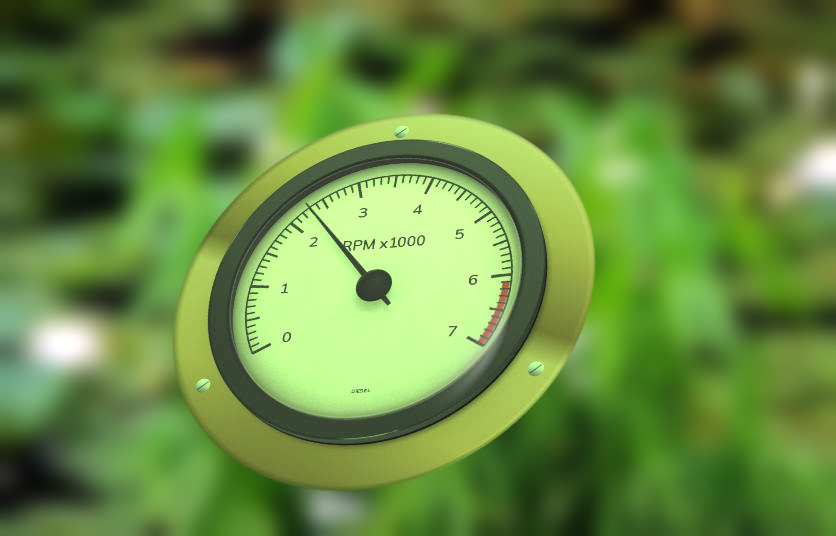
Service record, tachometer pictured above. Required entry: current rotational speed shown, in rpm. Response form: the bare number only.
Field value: 2300
